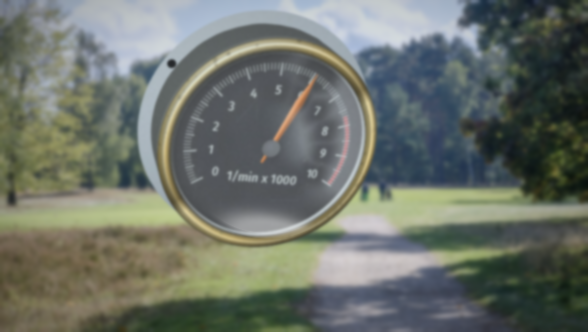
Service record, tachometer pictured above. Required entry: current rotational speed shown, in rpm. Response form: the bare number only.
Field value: 6000
